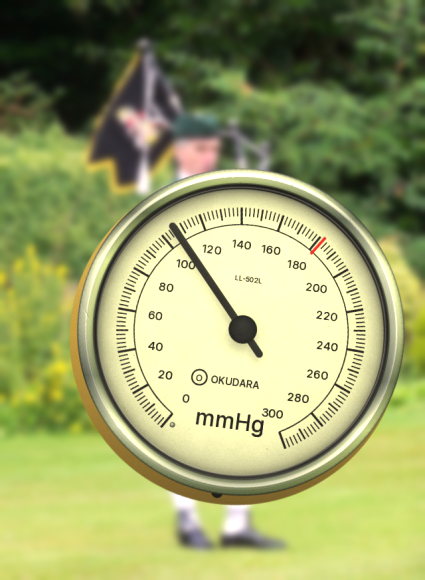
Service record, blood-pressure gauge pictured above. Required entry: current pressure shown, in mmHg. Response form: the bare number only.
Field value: 106
